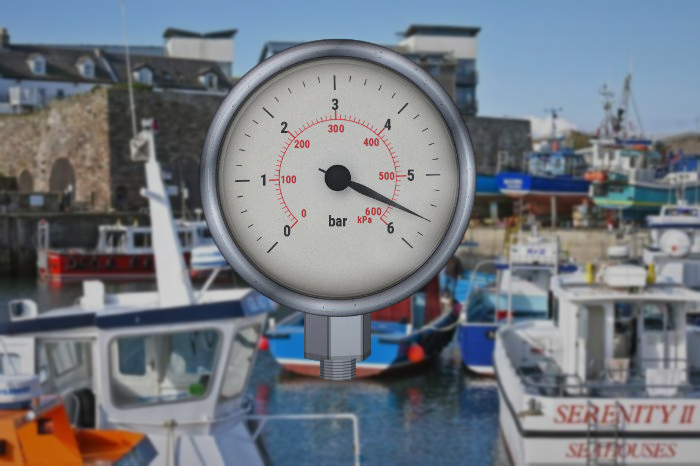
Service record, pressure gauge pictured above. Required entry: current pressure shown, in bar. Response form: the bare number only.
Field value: 5.6
